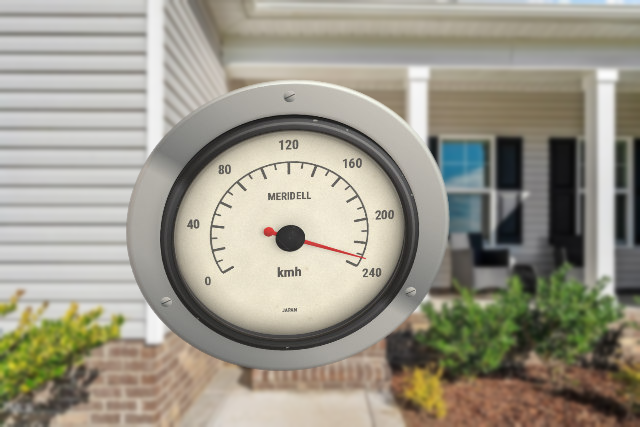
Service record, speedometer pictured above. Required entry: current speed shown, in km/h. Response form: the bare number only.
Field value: 230
